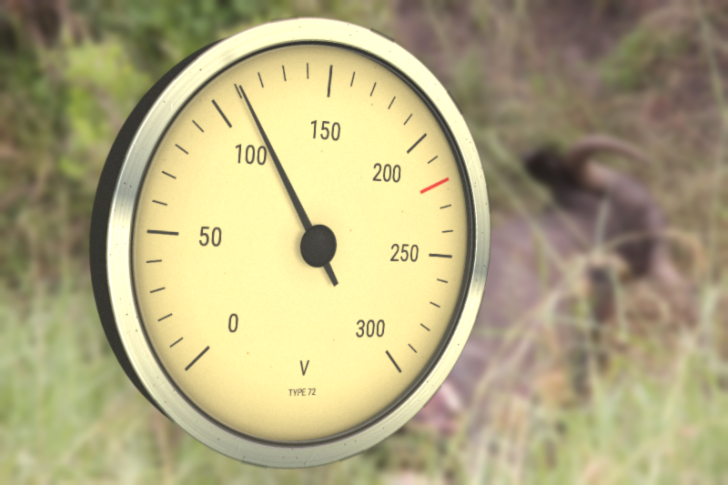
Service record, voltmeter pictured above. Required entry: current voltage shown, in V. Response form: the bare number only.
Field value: 110
